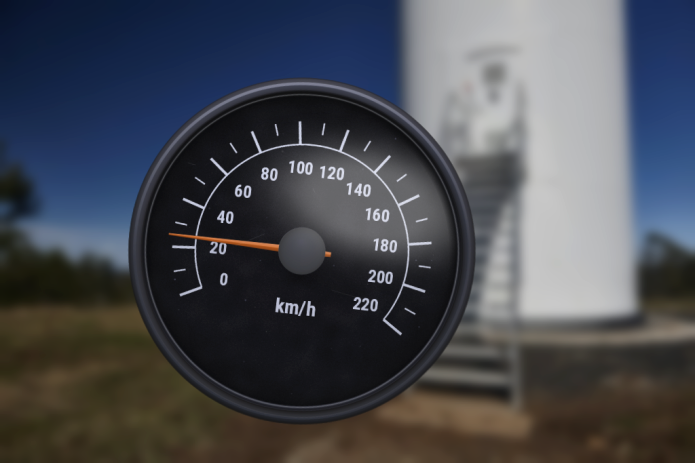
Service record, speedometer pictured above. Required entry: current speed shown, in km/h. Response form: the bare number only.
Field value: 25
